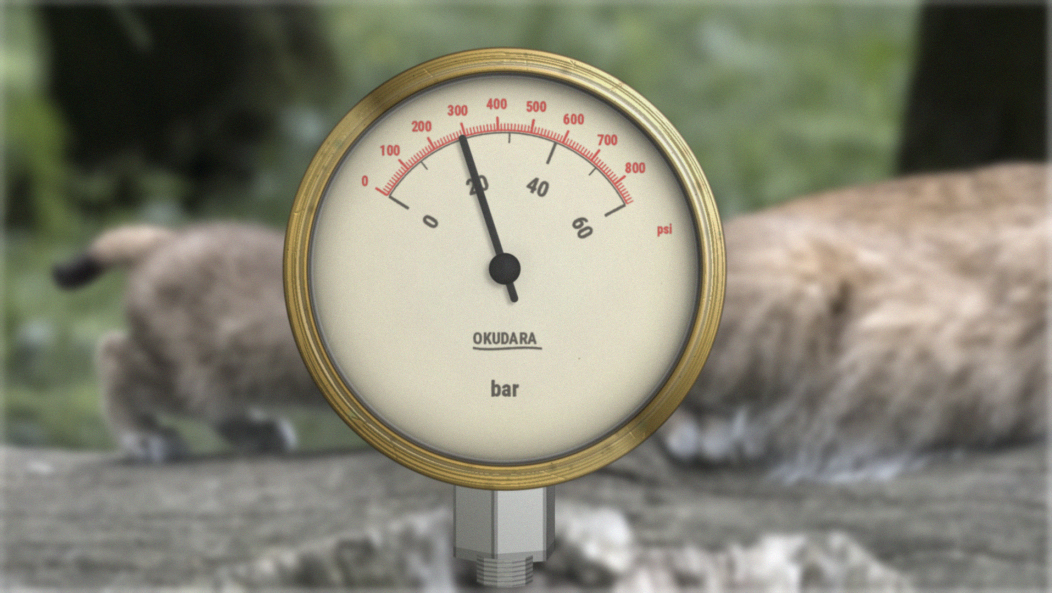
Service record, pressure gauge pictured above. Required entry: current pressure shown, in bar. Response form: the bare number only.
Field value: 20
